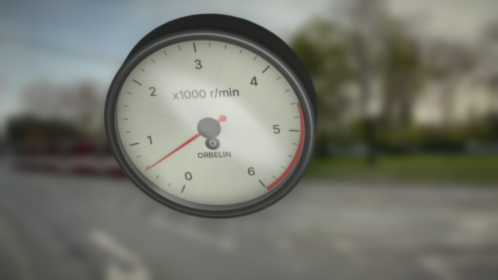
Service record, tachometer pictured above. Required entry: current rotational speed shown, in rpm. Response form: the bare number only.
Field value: 600
